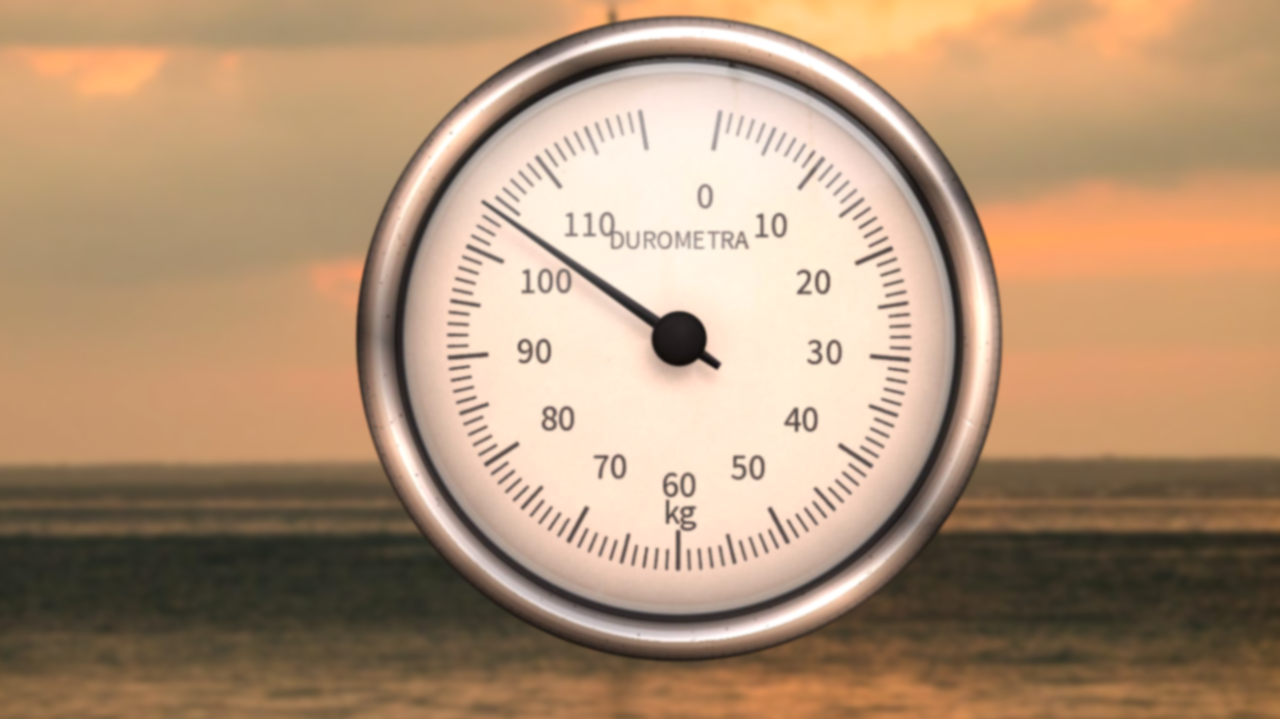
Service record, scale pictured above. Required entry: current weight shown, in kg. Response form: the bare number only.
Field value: 104
